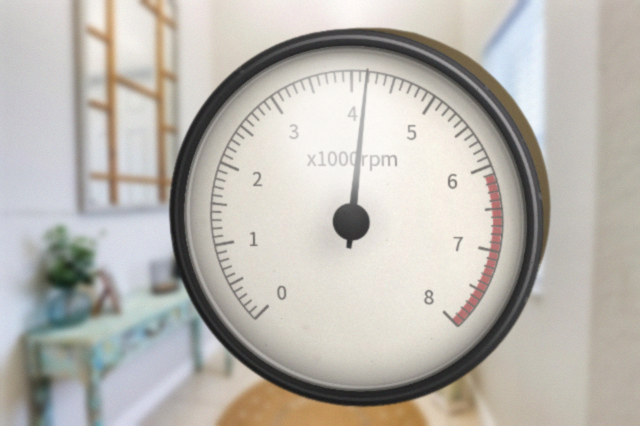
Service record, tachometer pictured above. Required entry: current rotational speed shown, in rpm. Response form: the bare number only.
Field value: 4200
